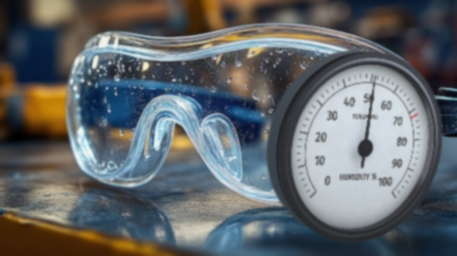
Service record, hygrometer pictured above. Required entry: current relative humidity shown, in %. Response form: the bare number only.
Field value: 50
